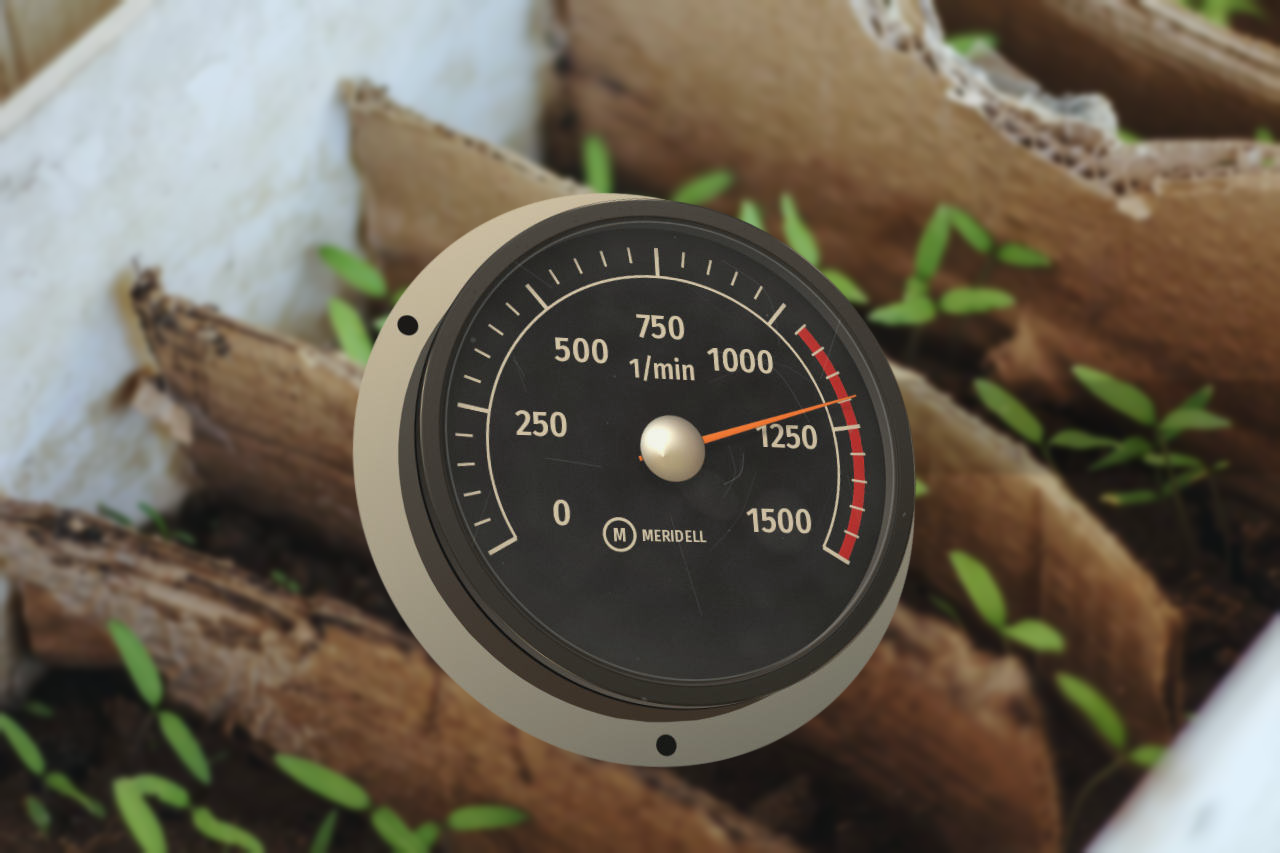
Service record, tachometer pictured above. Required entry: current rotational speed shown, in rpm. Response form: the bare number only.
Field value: 1200
